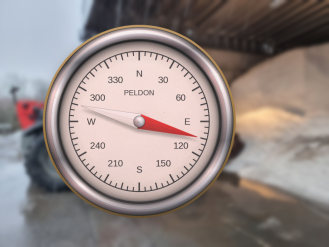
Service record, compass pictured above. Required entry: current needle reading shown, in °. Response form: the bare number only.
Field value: 105
